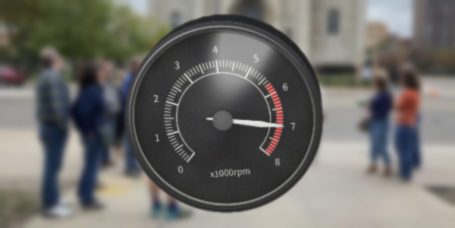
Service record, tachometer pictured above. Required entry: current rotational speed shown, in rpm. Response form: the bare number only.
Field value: 7000
